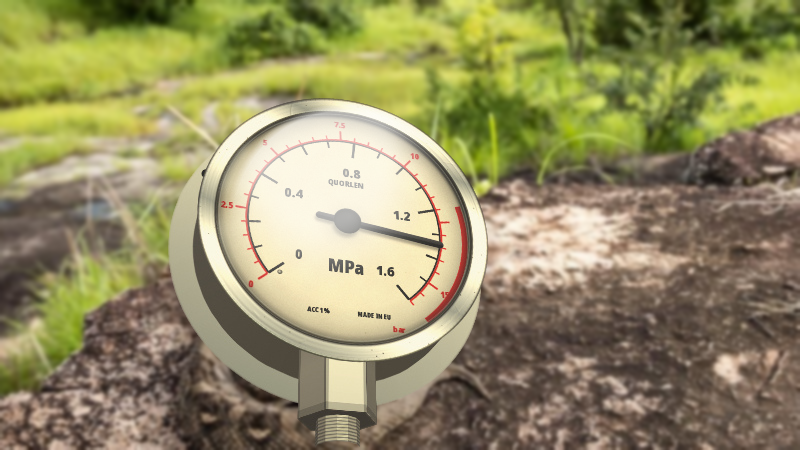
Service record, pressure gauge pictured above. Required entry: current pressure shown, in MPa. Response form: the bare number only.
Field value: 1.35
